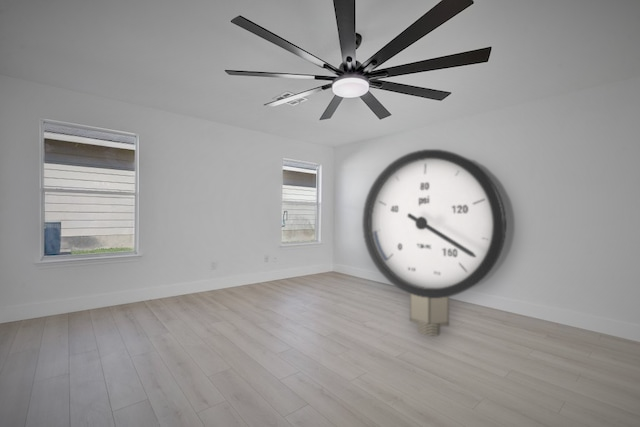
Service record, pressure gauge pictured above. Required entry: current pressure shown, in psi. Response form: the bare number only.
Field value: 150
